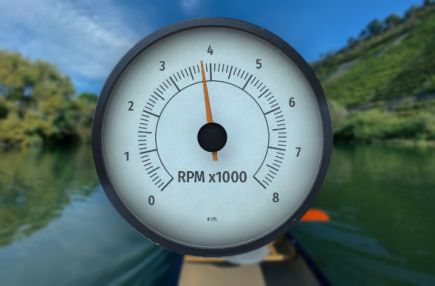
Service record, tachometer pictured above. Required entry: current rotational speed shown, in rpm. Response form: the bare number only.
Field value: 3800
